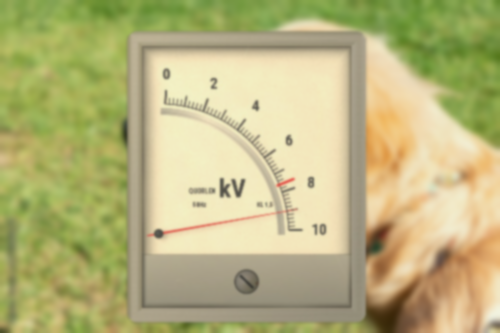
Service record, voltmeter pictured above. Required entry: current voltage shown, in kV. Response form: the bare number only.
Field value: 9
